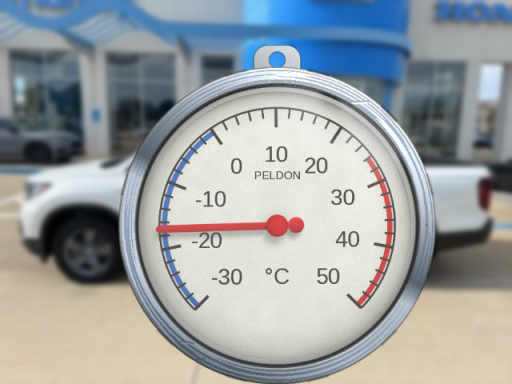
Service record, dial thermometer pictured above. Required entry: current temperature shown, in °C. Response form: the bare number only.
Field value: -17
